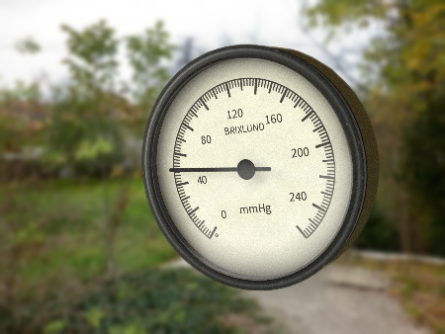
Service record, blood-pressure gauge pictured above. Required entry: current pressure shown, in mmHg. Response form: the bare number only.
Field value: 50
